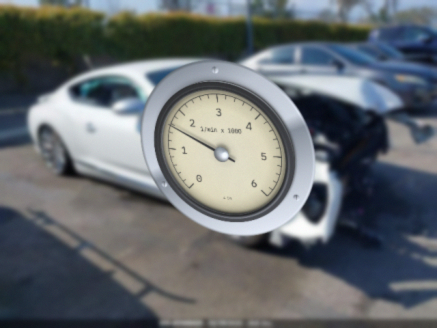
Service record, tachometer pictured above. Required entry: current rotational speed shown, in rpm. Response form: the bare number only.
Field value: 1600
